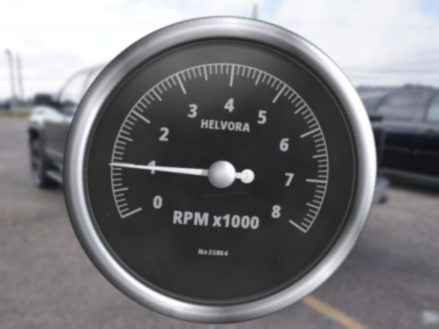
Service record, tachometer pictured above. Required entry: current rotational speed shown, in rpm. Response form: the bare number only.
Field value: 1000
